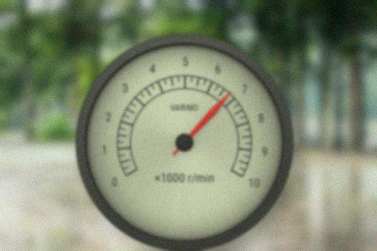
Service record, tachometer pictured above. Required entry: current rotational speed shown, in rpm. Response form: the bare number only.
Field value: 6750
